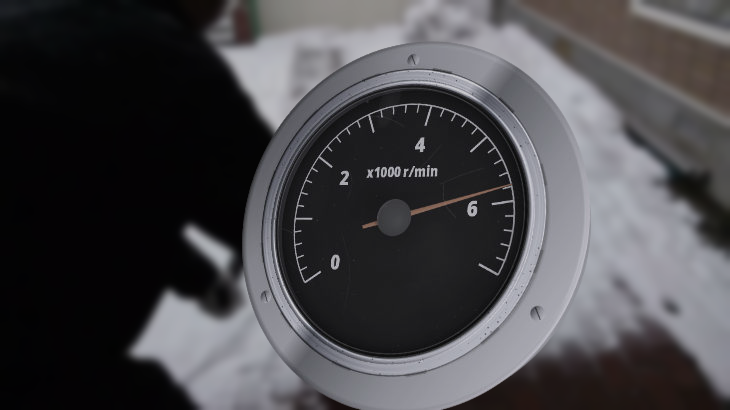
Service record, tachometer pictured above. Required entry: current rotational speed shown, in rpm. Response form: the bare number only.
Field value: 5800
